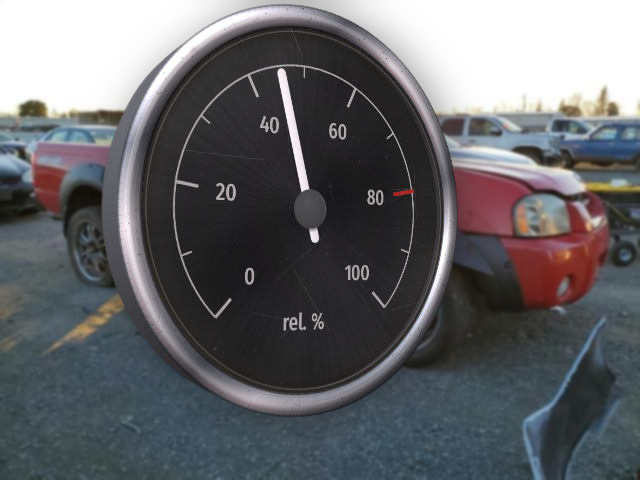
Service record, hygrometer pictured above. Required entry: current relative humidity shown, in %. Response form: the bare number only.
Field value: 45
